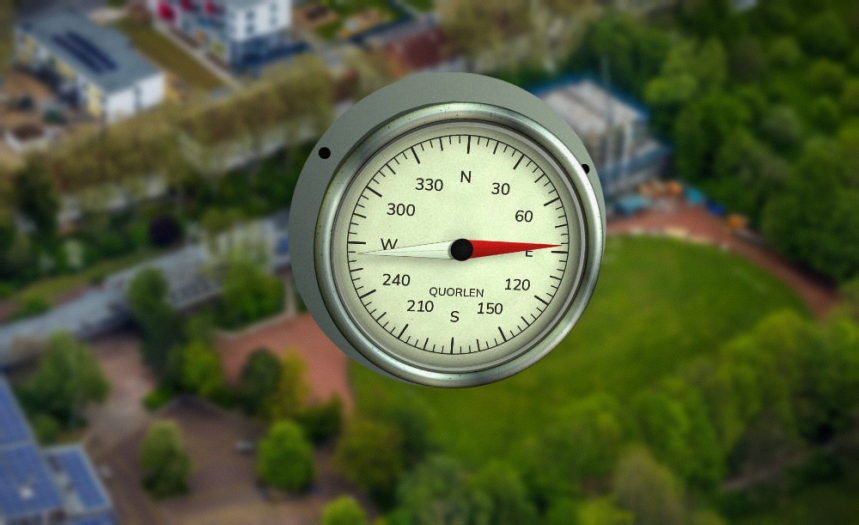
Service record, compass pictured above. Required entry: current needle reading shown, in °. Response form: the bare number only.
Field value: 85
